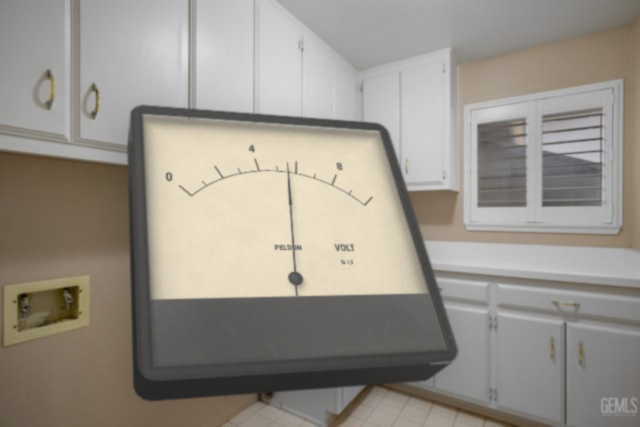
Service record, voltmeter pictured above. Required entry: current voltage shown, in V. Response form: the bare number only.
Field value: 5.5
